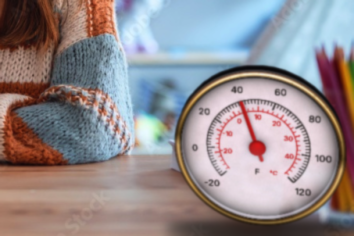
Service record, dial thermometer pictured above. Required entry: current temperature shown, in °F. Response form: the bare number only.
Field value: 40
